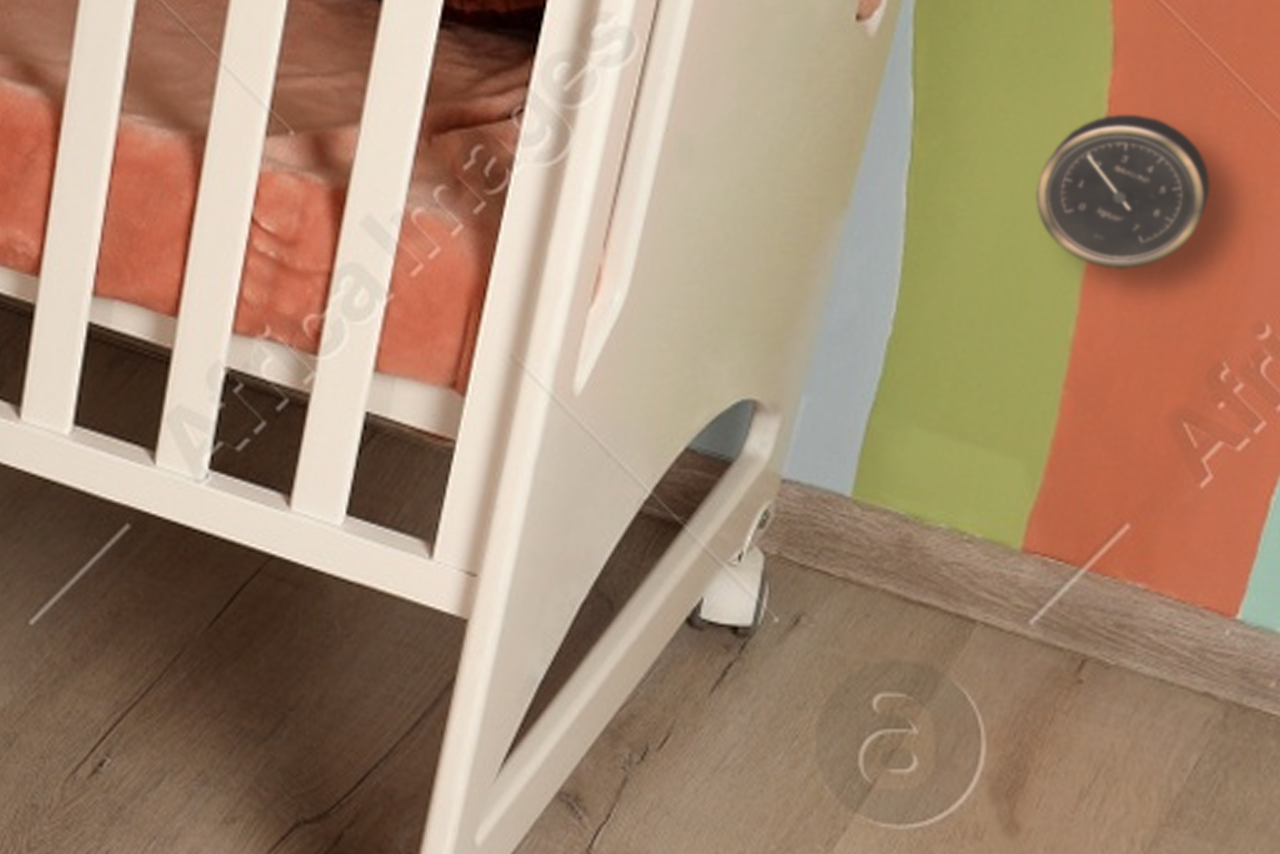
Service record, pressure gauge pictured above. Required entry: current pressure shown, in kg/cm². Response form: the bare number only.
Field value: 2
